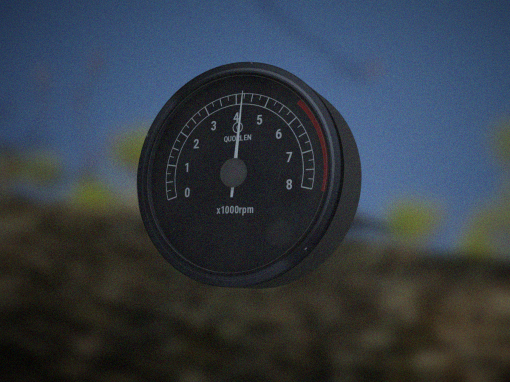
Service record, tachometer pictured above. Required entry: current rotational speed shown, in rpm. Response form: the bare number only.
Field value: 4250
